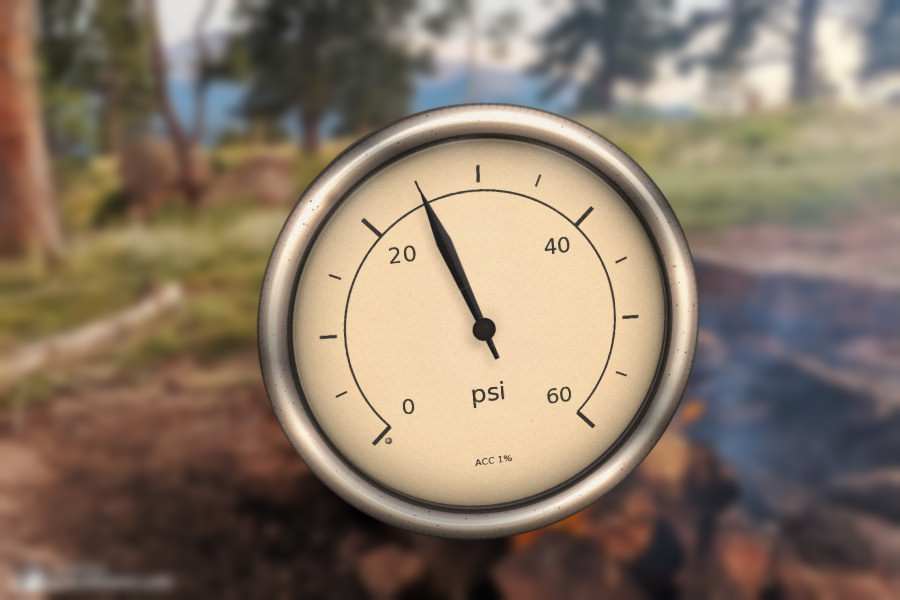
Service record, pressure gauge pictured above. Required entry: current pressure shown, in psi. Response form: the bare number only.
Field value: 25
